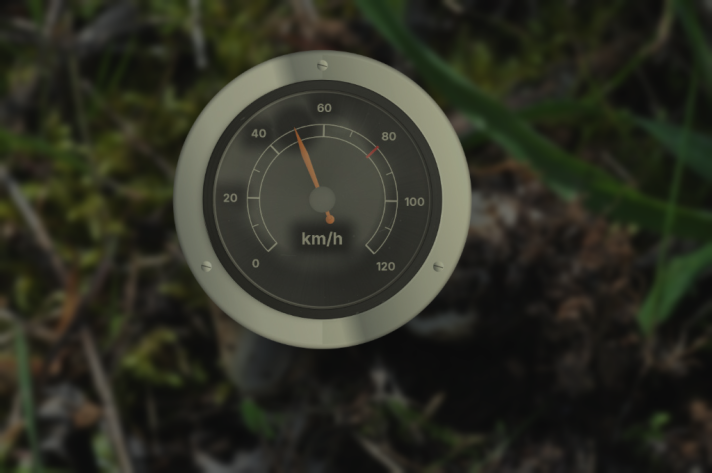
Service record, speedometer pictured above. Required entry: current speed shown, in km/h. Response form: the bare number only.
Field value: 50
